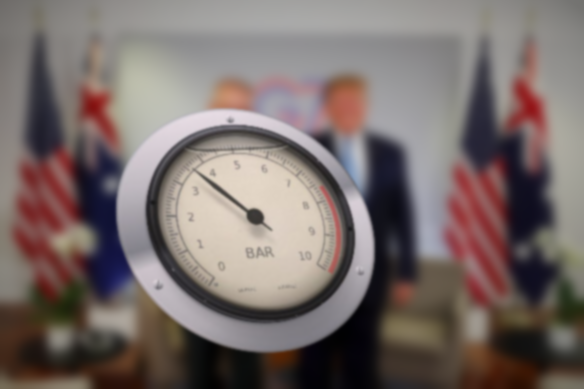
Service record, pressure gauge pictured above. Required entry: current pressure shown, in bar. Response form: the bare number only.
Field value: 3.5
